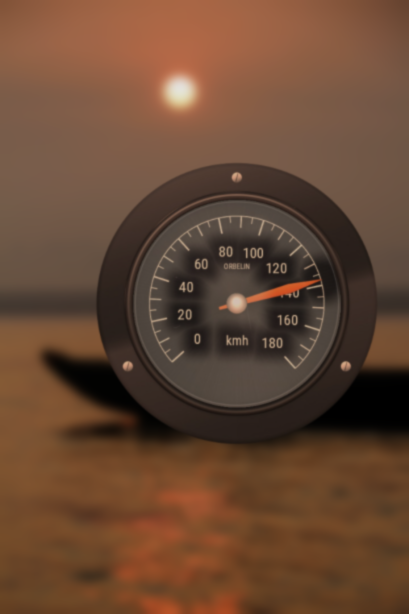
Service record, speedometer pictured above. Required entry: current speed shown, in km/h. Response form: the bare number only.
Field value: 137.5
